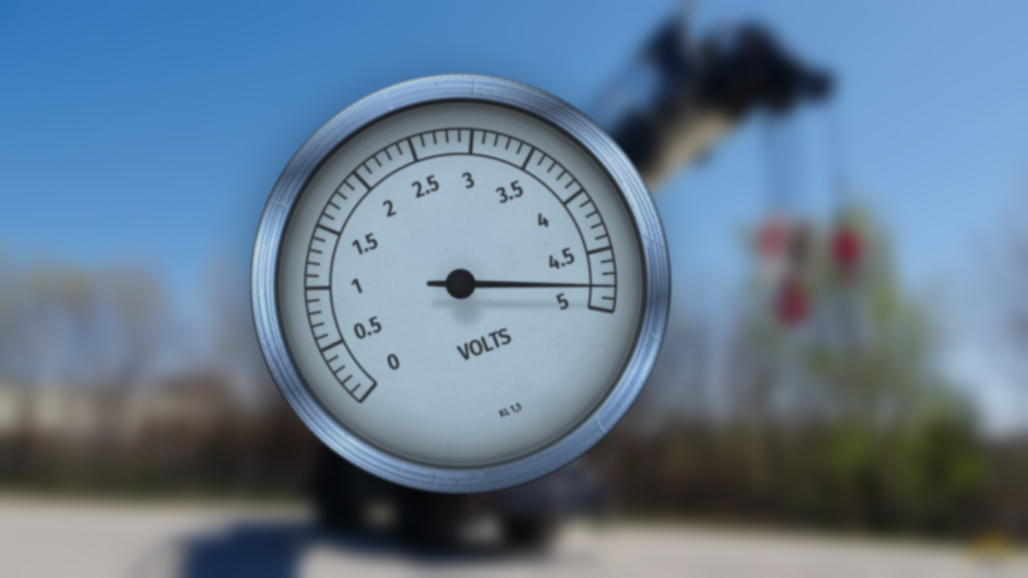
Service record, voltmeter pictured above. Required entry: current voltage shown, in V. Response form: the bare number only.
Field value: 4.8
